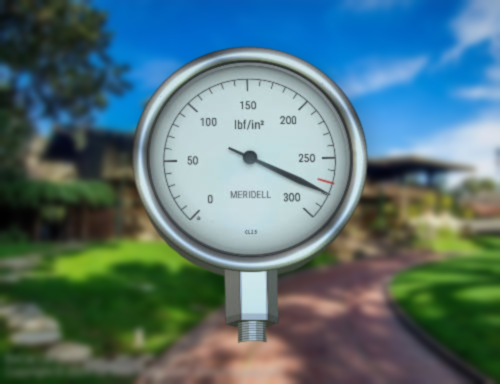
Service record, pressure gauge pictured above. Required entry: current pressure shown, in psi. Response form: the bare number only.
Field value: 280
